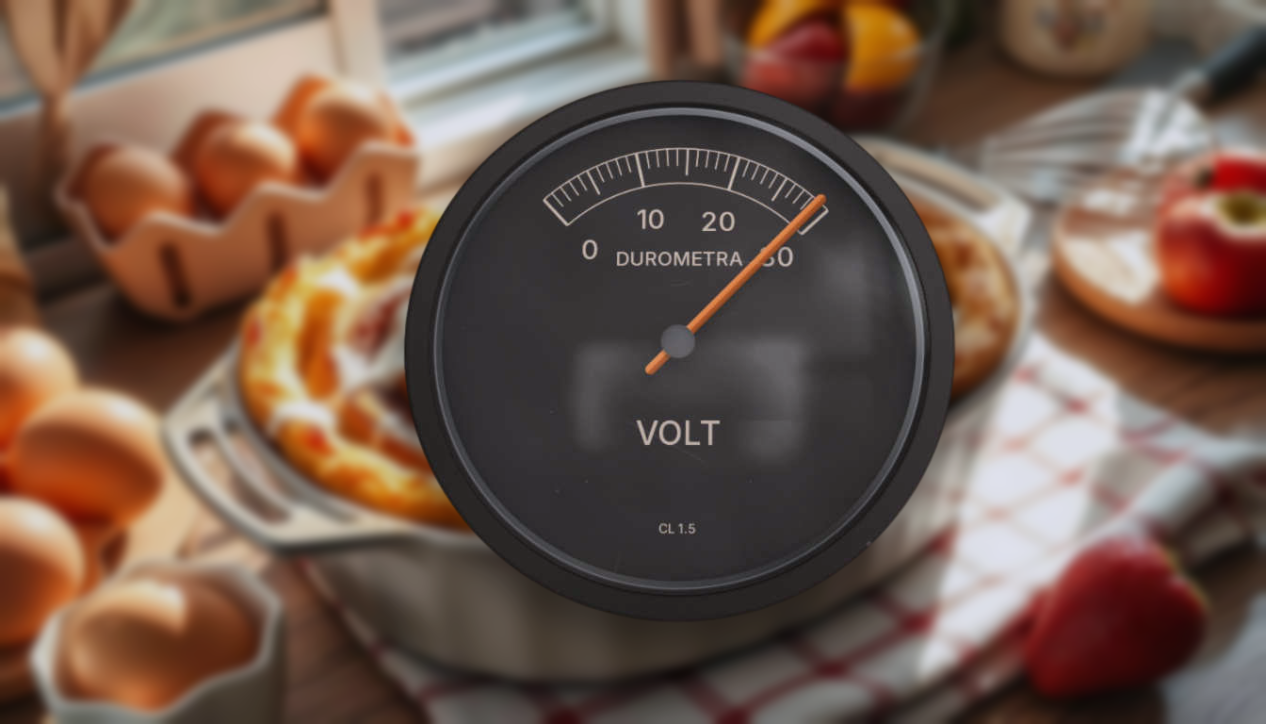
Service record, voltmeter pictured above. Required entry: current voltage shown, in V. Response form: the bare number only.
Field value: 29
